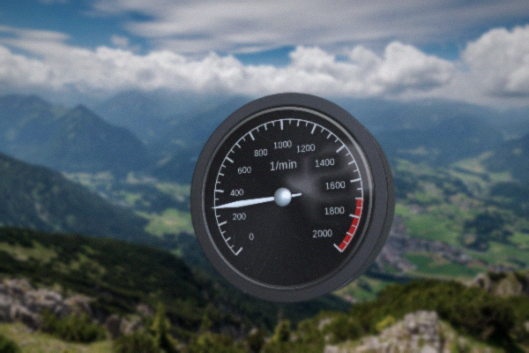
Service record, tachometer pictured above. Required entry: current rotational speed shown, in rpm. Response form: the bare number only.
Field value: 300
